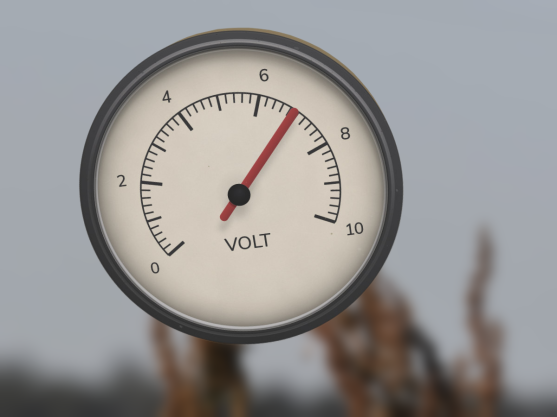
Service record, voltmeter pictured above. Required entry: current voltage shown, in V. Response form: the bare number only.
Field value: 6.9
